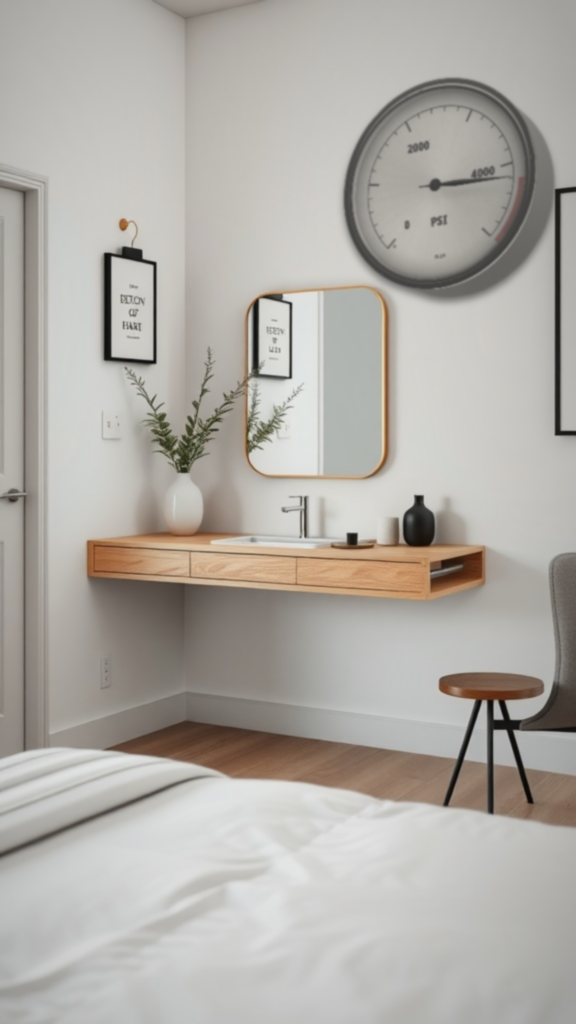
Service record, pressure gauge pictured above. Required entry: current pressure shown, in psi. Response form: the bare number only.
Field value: 4200
